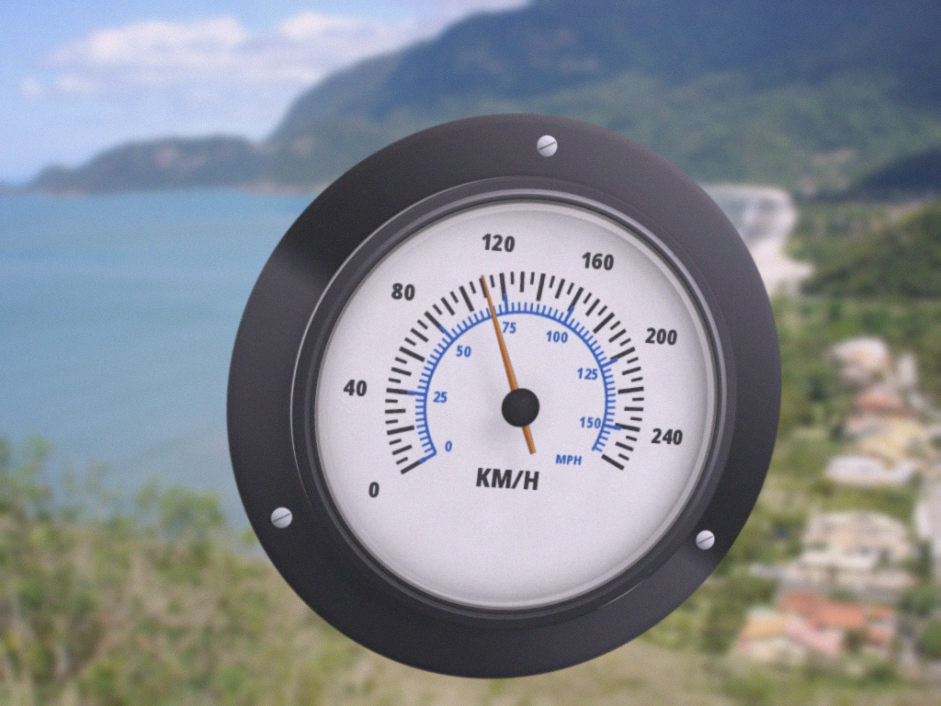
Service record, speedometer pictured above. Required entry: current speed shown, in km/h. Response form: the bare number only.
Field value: 110
